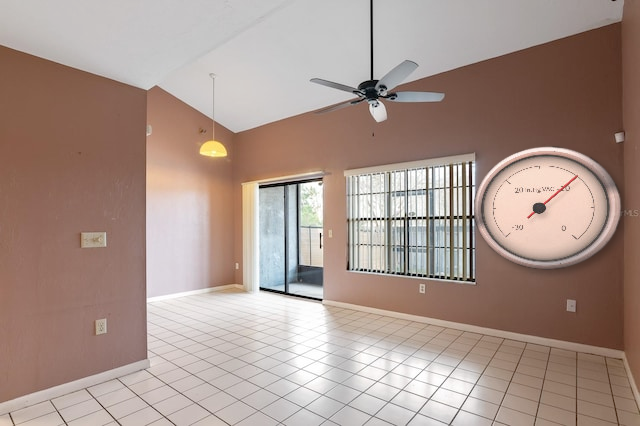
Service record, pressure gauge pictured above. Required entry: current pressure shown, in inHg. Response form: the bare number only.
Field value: -10
